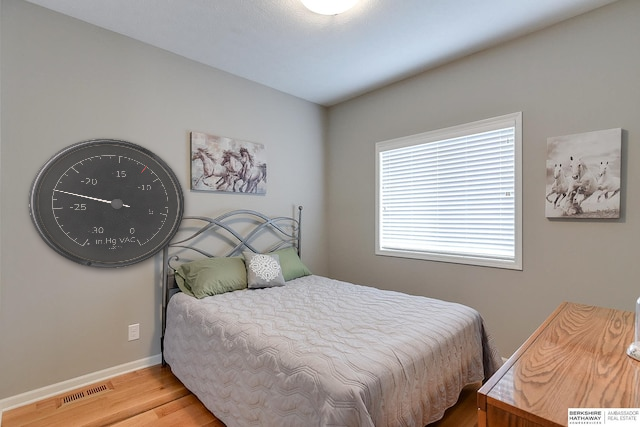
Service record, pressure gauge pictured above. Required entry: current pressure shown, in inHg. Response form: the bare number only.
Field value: -23
